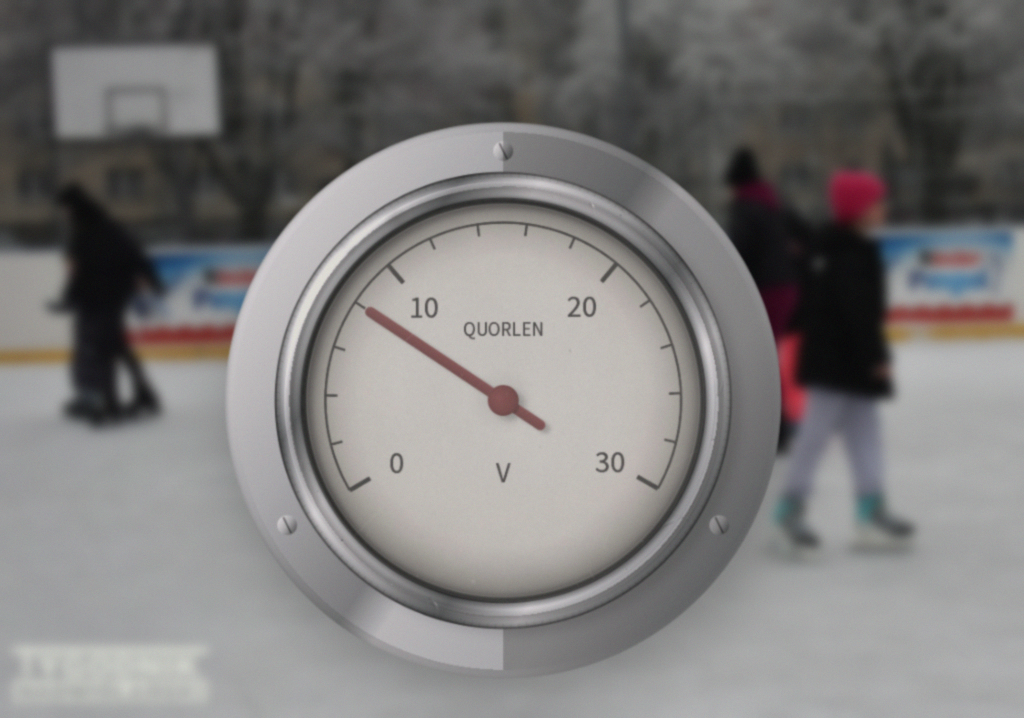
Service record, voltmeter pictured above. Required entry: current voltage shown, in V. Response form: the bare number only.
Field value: 8
